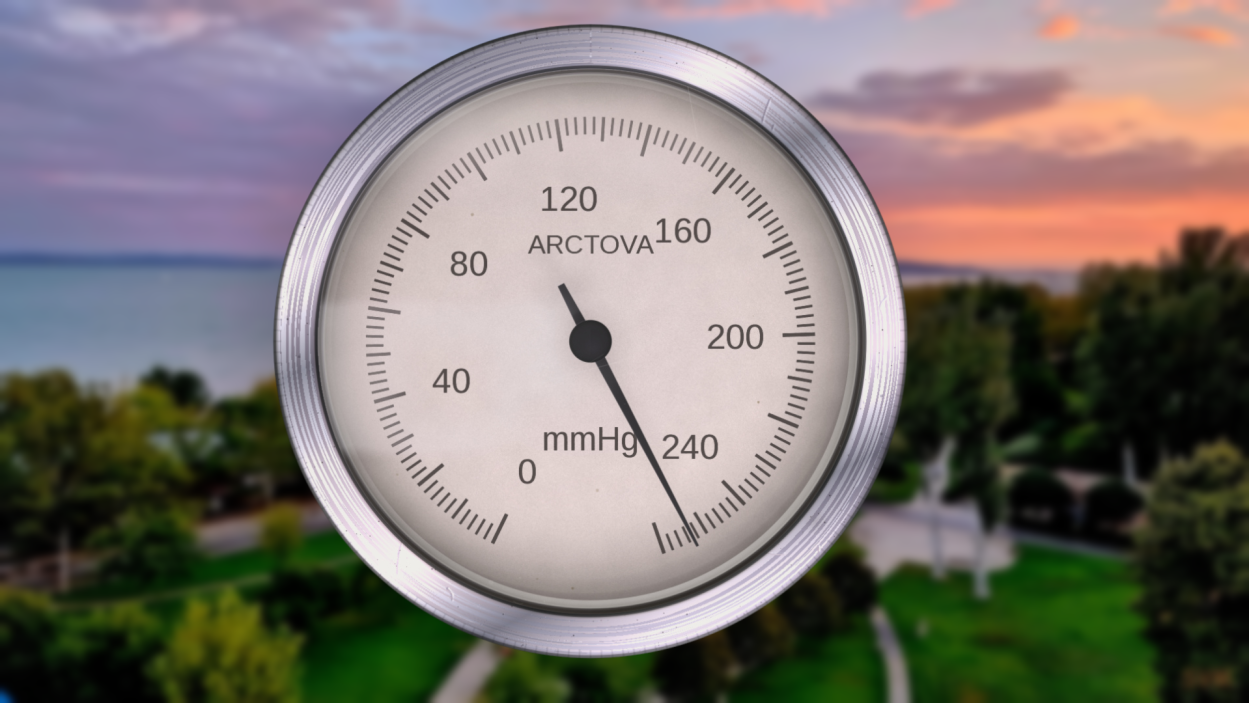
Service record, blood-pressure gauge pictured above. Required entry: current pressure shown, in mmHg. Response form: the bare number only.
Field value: 253
